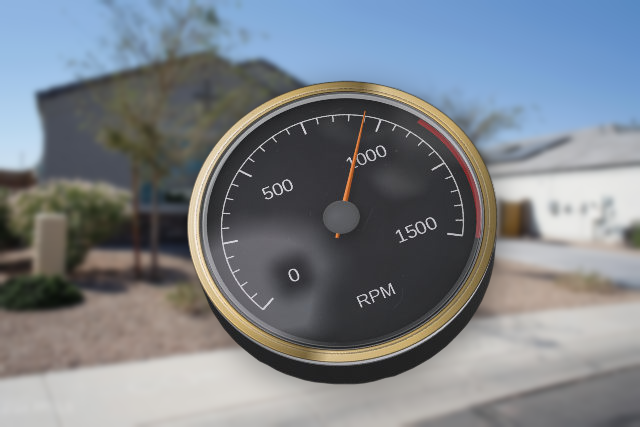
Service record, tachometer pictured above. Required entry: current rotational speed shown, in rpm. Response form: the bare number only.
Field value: 950
